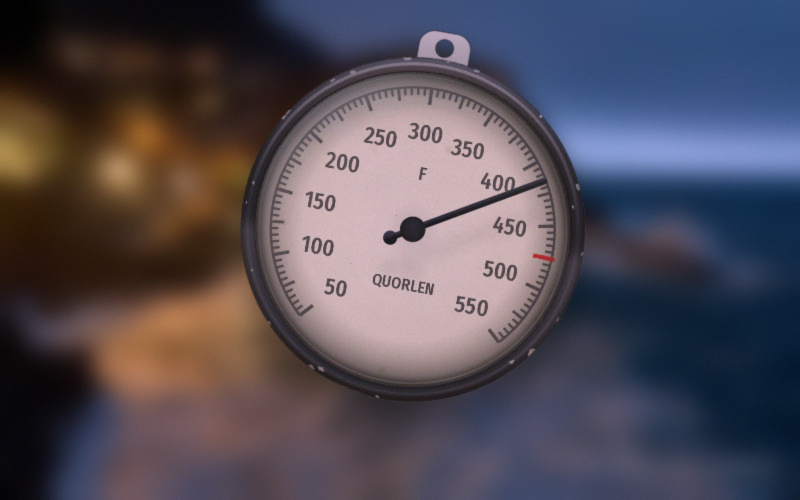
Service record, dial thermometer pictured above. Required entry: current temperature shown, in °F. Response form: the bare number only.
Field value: 415
